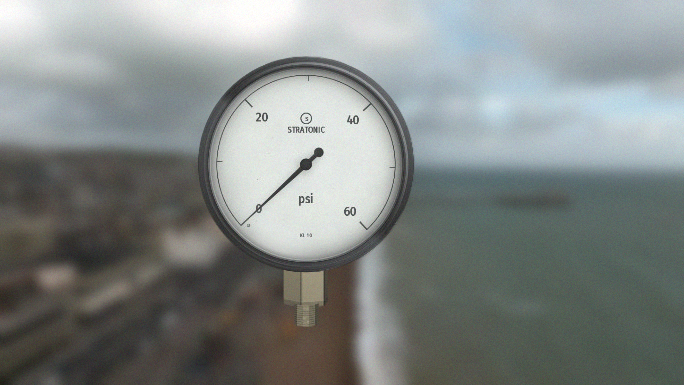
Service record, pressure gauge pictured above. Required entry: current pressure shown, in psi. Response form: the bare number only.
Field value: 0
